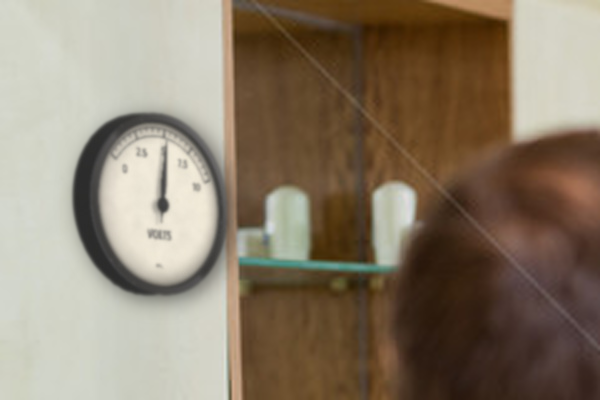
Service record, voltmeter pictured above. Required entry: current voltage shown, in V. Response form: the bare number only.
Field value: 5
